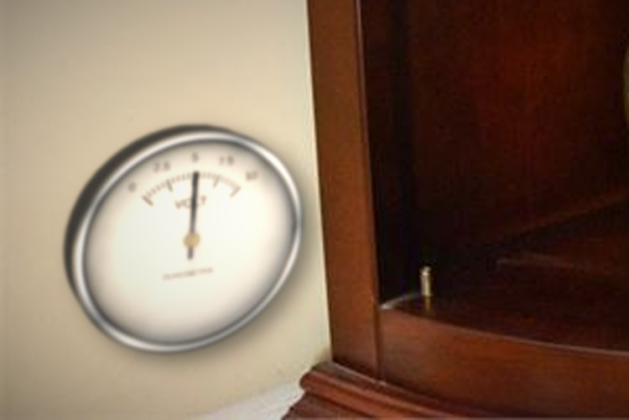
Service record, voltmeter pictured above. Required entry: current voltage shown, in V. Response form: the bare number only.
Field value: 5
